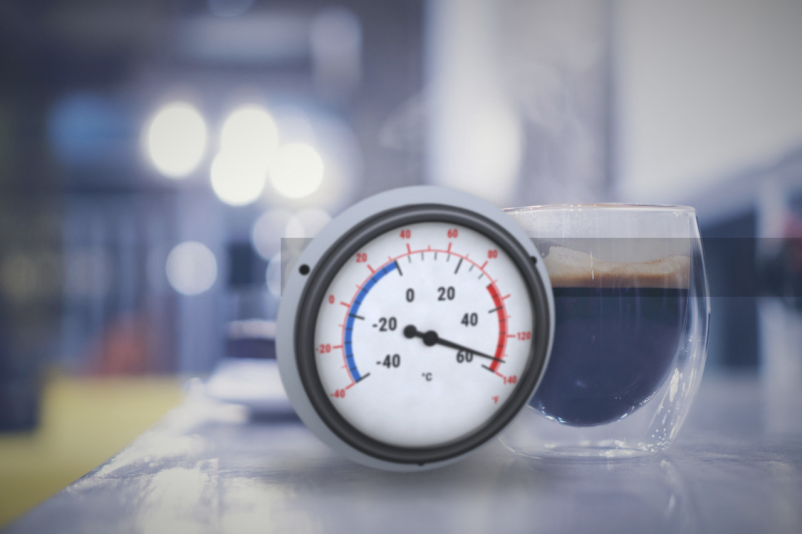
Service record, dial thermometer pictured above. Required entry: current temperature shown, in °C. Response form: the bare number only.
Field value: 56
